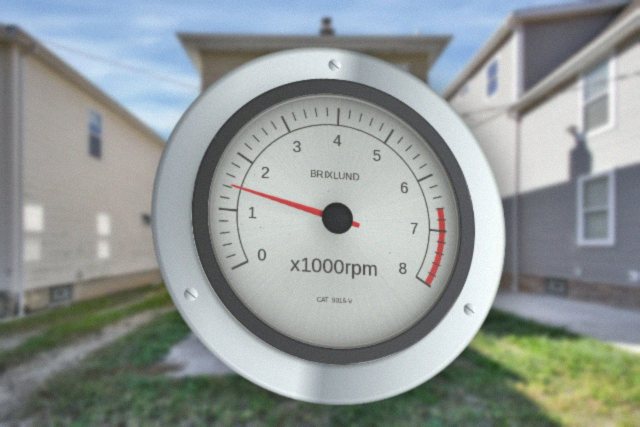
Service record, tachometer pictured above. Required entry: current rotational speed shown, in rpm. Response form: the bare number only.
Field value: 1400
